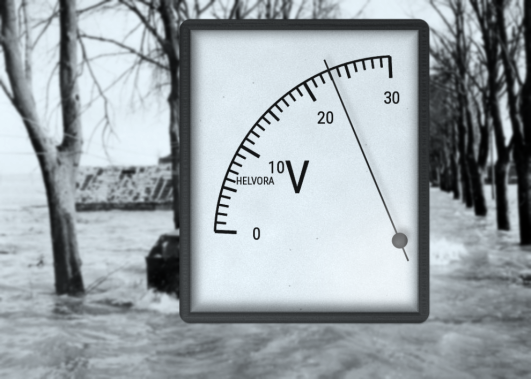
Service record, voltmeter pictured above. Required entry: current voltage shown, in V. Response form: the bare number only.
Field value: 23
